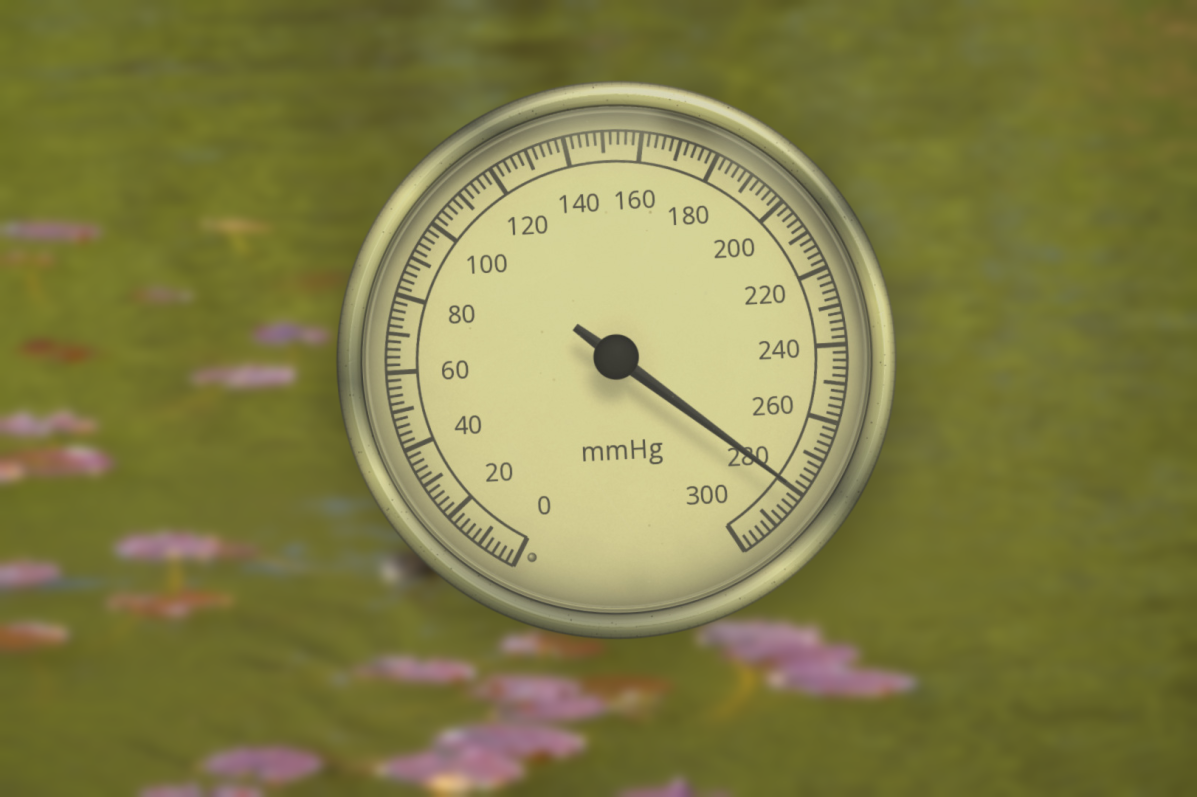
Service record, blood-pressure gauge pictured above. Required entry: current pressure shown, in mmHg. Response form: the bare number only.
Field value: 280
